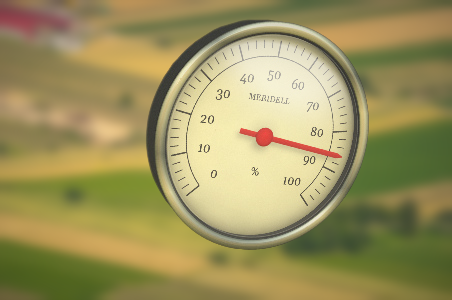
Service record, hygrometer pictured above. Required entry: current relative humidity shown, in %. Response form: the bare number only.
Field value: 86
